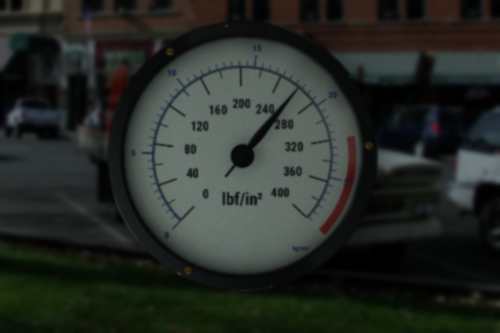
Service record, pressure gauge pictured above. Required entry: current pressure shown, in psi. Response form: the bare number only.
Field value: 260
